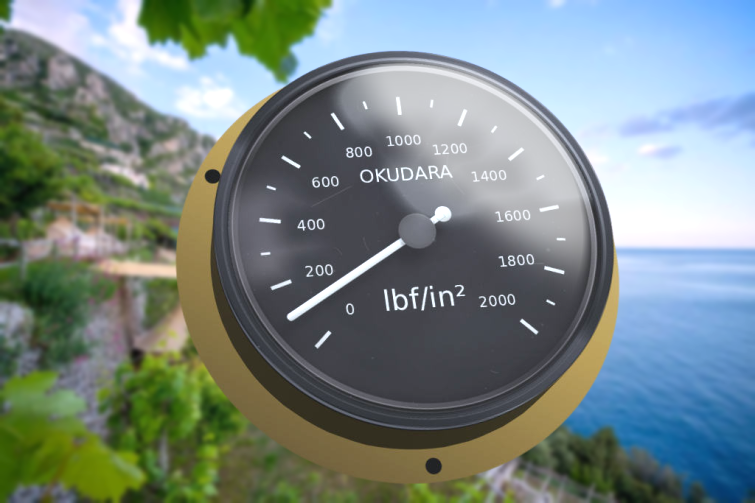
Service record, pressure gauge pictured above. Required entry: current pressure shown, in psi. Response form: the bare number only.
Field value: 100
